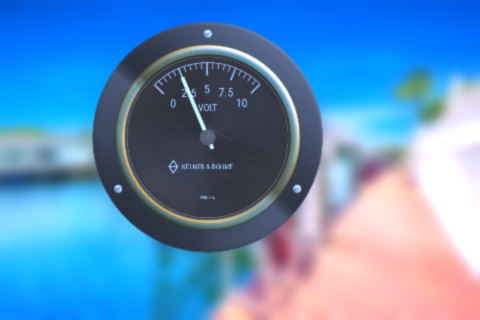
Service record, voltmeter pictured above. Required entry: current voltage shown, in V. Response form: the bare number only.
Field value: 2.5
